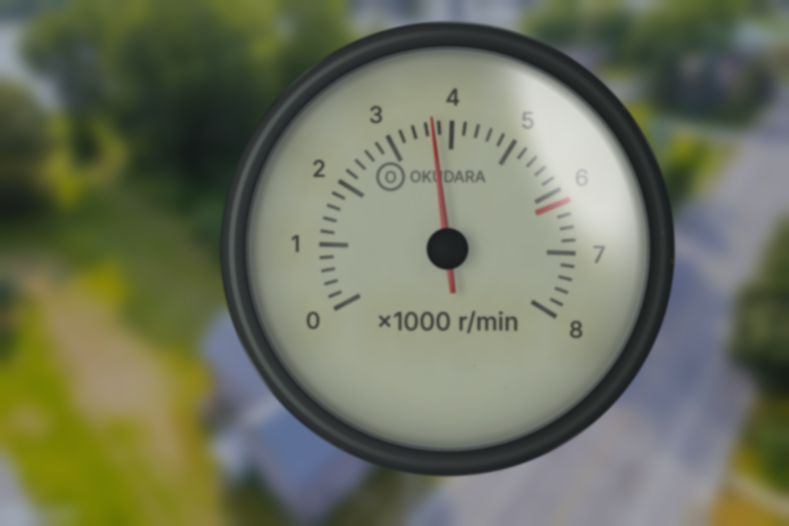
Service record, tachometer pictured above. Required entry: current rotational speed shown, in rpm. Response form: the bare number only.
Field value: 3700
